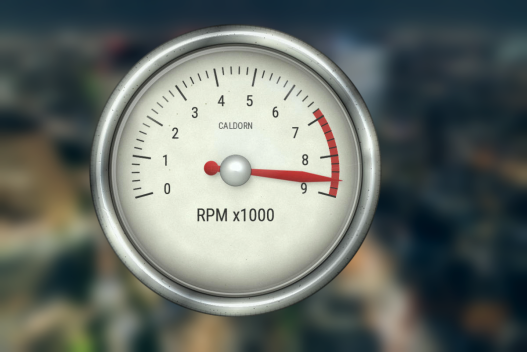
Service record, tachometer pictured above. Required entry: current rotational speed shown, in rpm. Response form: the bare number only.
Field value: 8600
